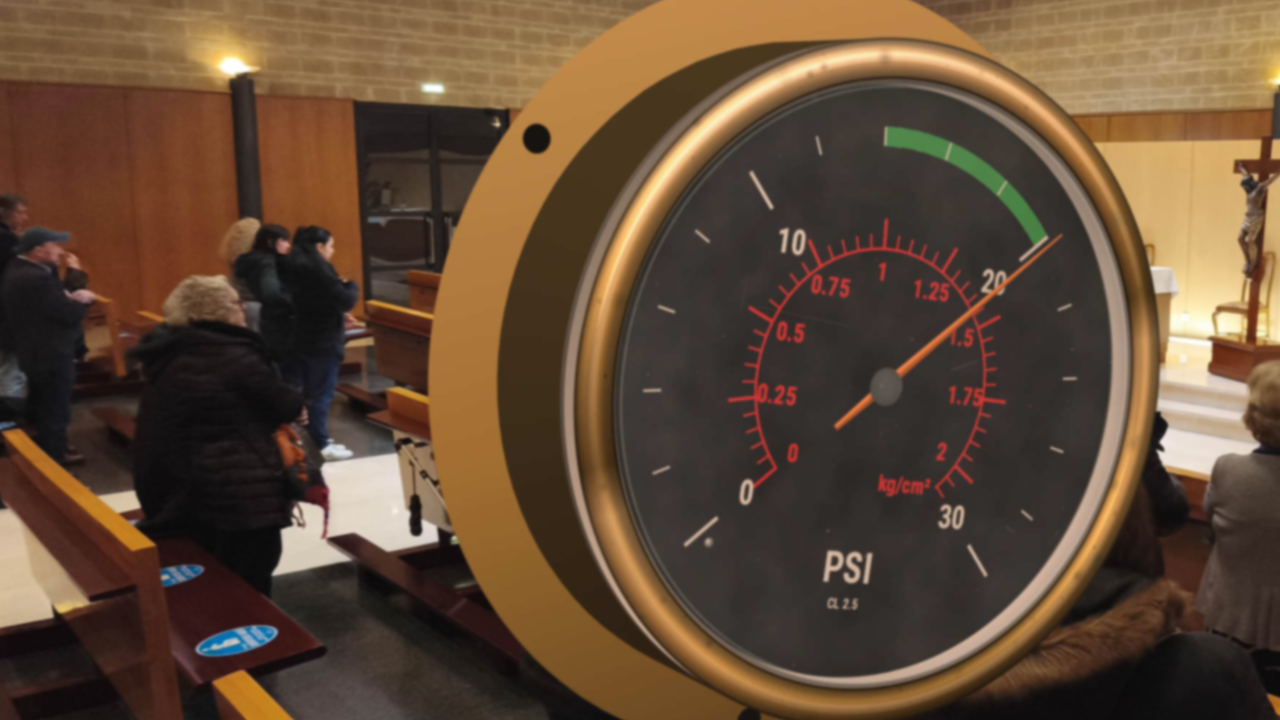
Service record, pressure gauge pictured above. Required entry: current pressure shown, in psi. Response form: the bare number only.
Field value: 20
